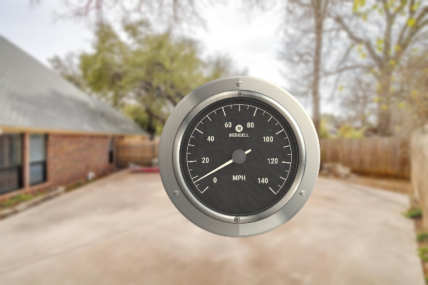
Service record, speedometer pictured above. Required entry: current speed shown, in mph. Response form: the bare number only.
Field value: 7.5
